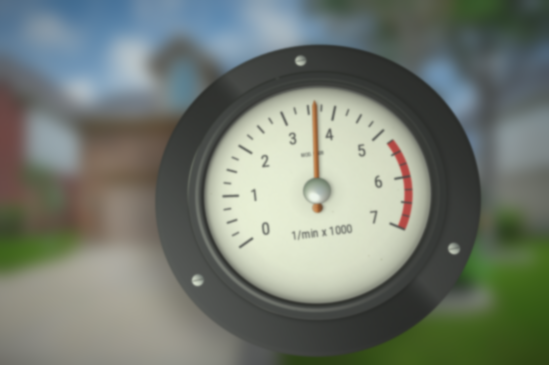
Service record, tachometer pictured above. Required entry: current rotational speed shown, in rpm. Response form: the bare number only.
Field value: 3625
